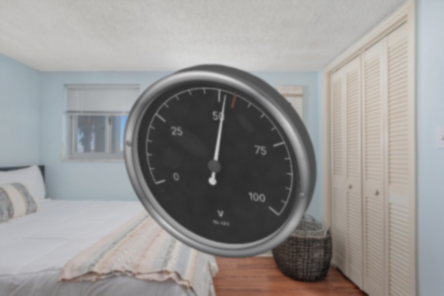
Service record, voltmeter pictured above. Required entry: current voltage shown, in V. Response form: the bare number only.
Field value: 52.5
